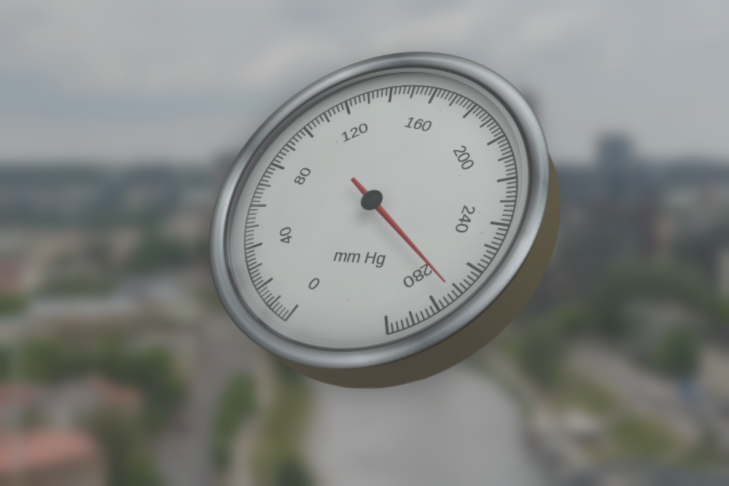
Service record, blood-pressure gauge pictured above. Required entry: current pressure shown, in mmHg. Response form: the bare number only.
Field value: 272
